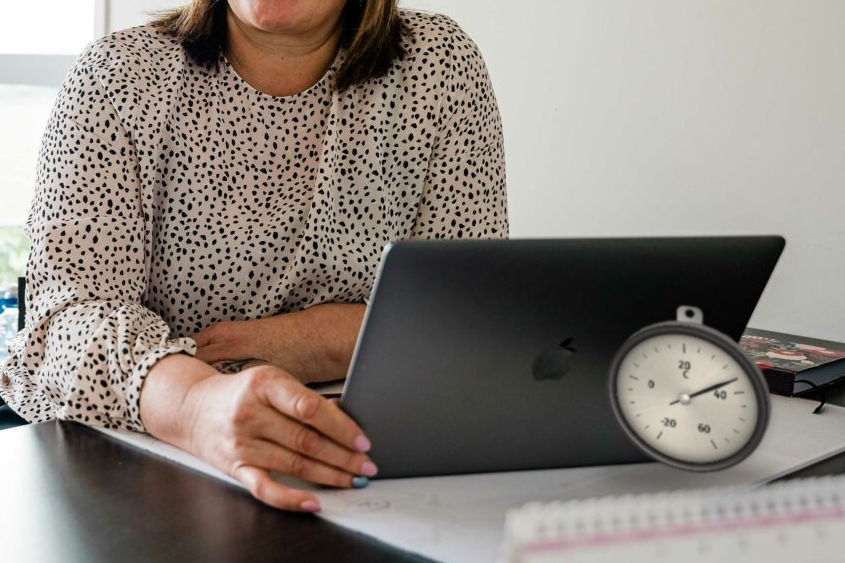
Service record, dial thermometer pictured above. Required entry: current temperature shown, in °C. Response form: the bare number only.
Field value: 36
